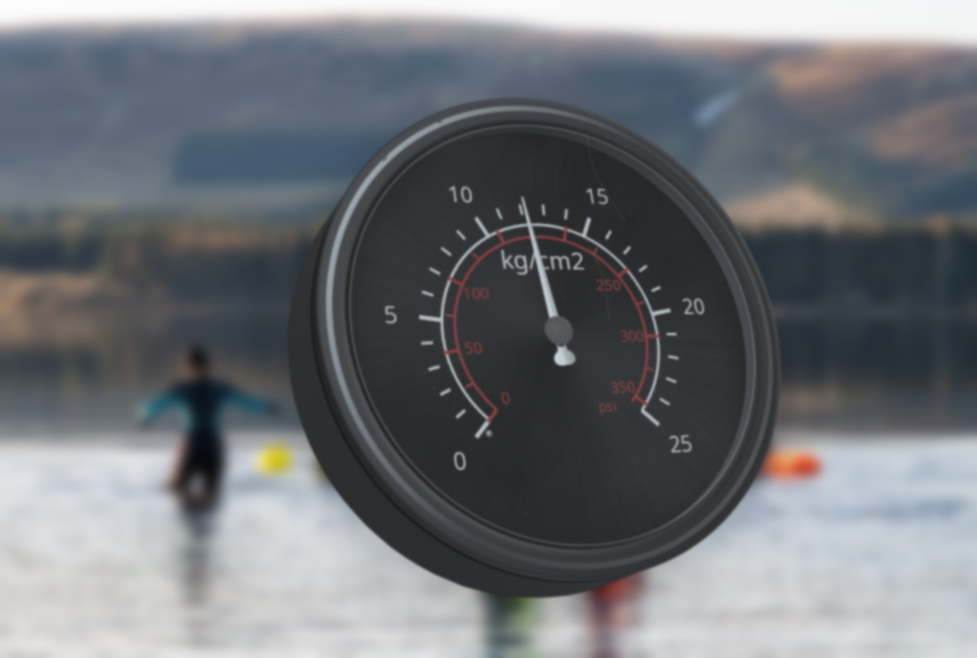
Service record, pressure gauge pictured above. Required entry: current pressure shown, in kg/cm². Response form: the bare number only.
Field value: 12
